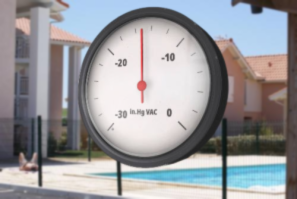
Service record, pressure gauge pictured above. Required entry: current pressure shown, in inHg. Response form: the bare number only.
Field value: -15
